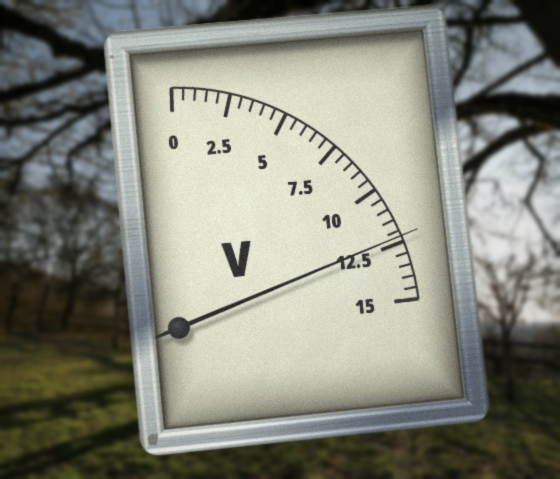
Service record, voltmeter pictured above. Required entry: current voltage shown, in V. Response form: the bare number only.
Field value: 12.25
